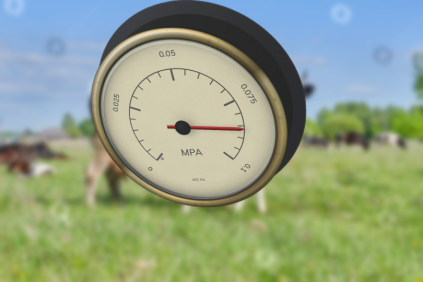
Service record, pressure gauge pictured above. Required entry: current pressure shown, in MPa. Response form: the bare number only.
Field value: 0.085
